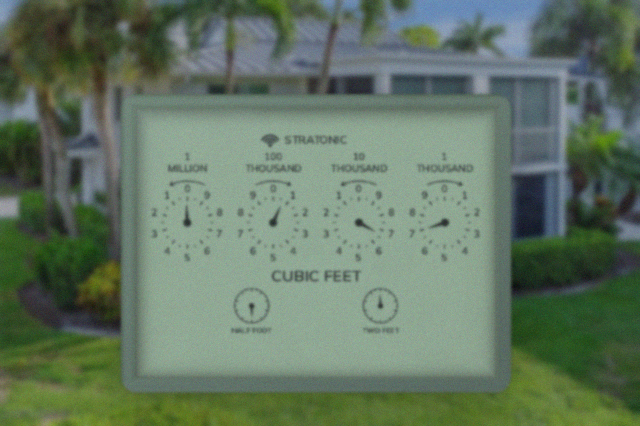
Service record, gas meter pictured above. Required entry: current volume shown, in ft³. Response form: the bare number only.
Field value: 6700
